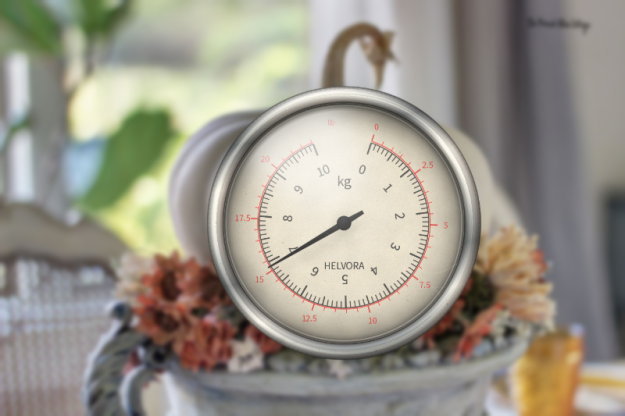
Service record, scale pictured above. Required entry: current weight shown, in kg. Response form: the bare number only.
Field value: 6.9
